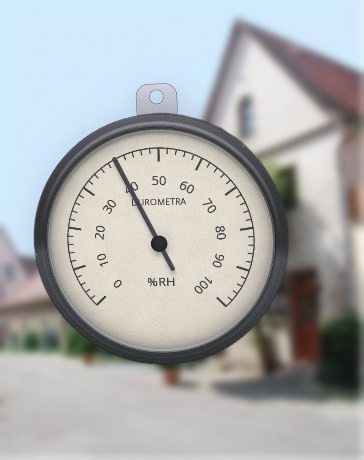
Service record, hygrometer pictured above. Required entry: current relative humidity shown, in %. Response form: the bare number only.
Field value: 40
